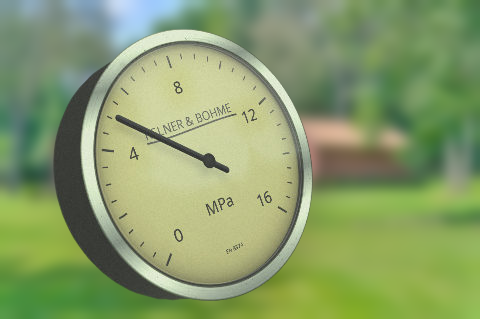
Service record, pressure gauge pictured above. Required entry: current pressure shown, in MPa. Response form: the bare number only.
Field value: 5
